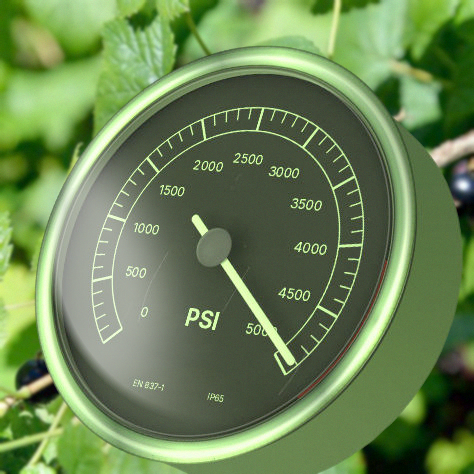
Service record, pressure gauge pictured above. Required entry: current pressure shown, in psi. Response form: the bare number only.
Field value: 4900
